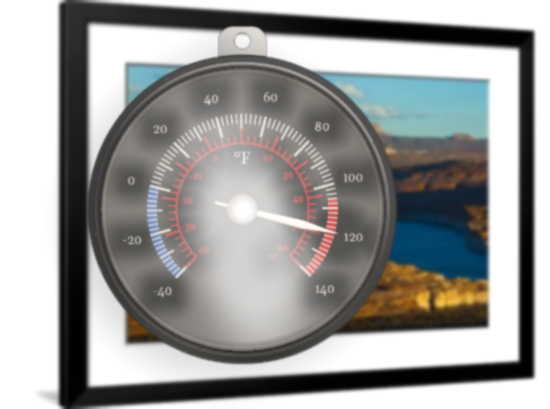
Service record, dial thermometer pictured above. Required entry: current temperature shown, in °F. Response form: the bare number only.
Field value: 120
